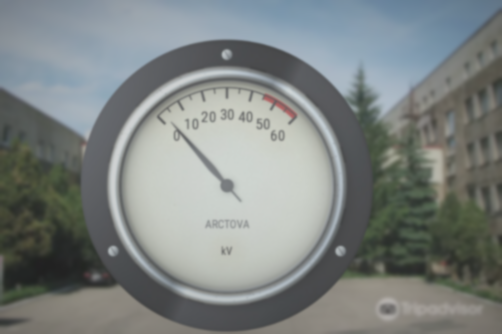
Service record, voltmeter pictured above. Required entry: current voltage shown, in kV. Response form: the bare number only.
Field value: 2.5
